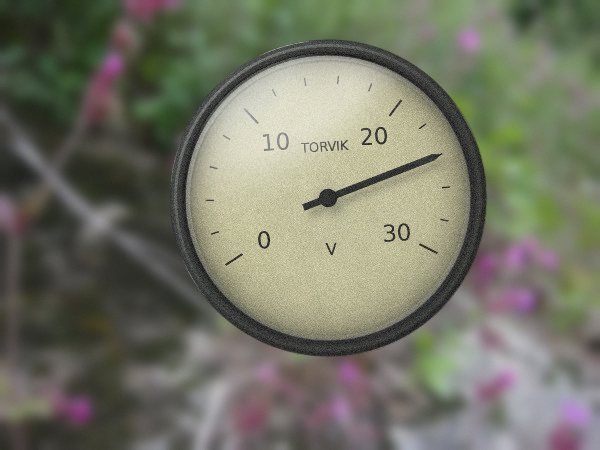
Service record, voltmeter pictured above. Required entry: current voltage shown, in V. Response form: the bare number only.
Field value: 24
